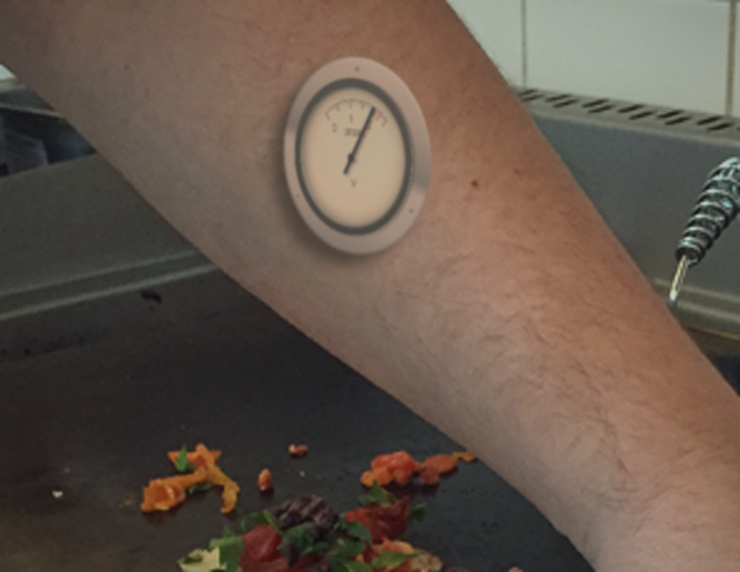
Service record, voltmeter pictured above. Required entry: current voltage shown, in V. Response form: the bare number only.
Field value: 2
